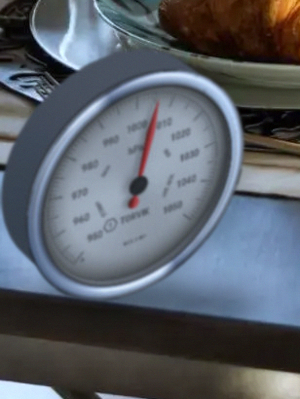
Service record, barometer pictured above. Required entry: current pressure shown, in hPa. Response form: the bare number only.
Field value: 1005
